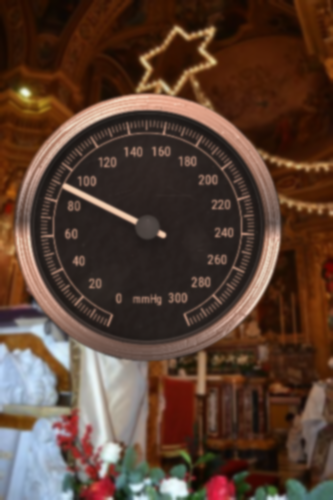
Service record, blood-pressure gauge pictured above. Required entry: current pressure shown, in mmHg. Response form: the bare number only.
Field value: 90
